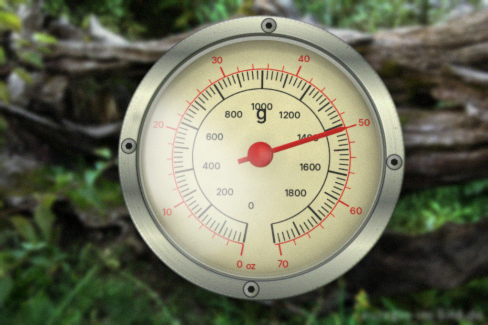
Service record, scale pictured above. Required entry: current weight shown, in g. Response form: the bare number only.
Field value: 1420
